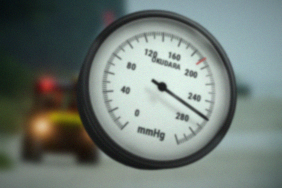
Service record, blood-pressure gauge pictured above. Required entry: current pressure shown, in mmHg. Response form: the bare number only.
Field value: 260
